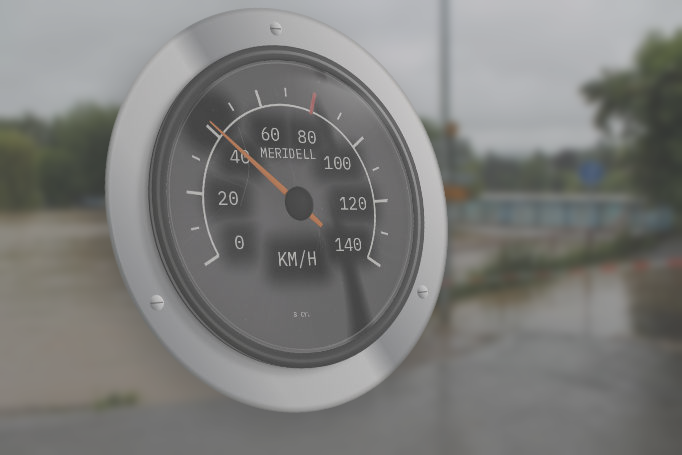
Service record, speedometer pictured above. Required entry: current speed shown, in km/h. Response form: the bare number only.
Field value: 40
